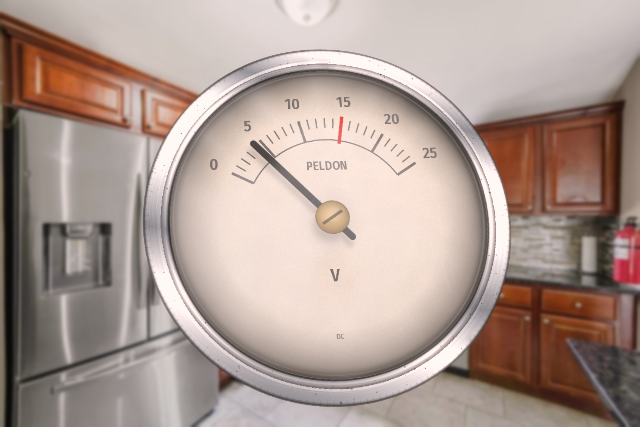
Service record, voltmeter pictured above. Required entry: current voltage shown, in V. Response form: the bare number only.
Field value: 4
